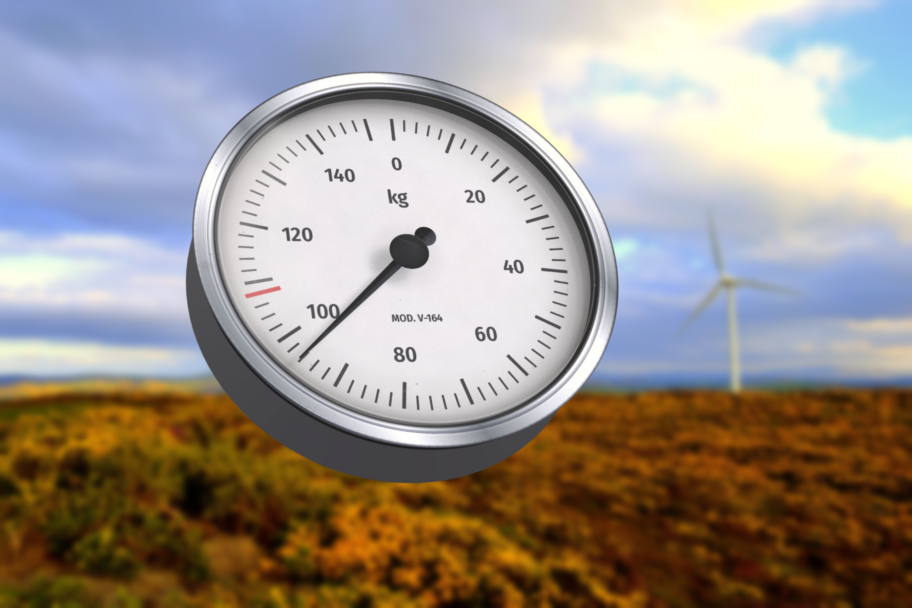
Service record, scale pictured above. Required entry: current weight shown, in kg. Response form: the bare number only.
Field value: 96
